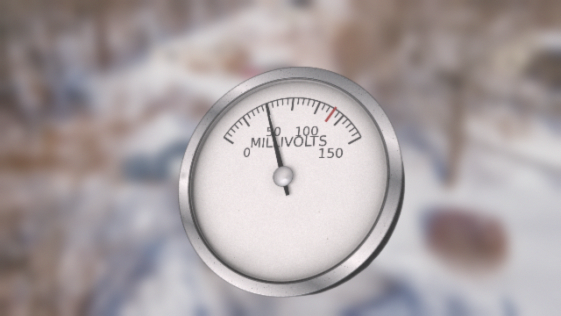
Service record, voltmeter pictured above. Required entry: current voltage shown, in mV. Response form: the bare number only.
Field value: 50
